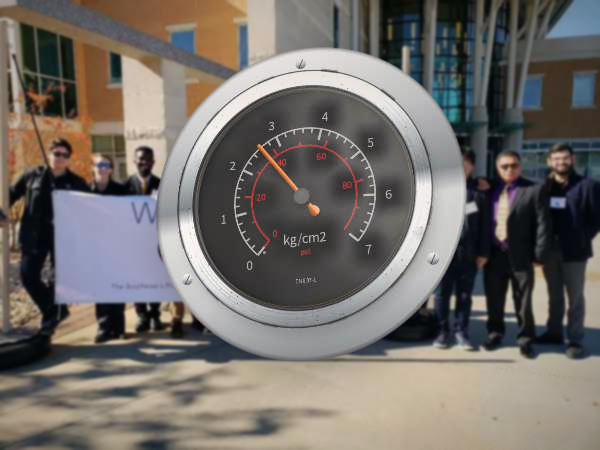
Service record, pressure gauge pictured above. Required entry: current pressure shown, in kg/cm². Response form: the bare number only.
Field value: 2.6
